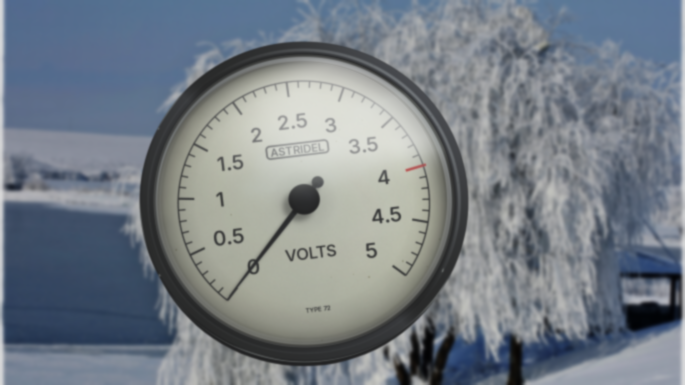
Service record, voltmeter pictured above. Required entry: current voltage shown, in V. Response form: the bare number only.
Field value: 0
